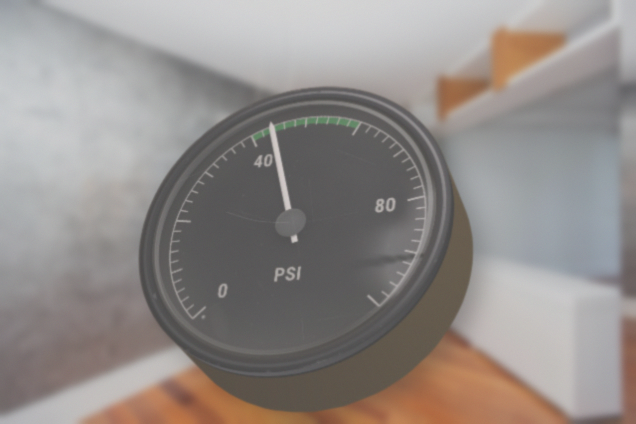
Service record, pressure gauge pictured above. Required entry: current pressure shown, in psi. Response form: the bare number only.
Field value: 44
